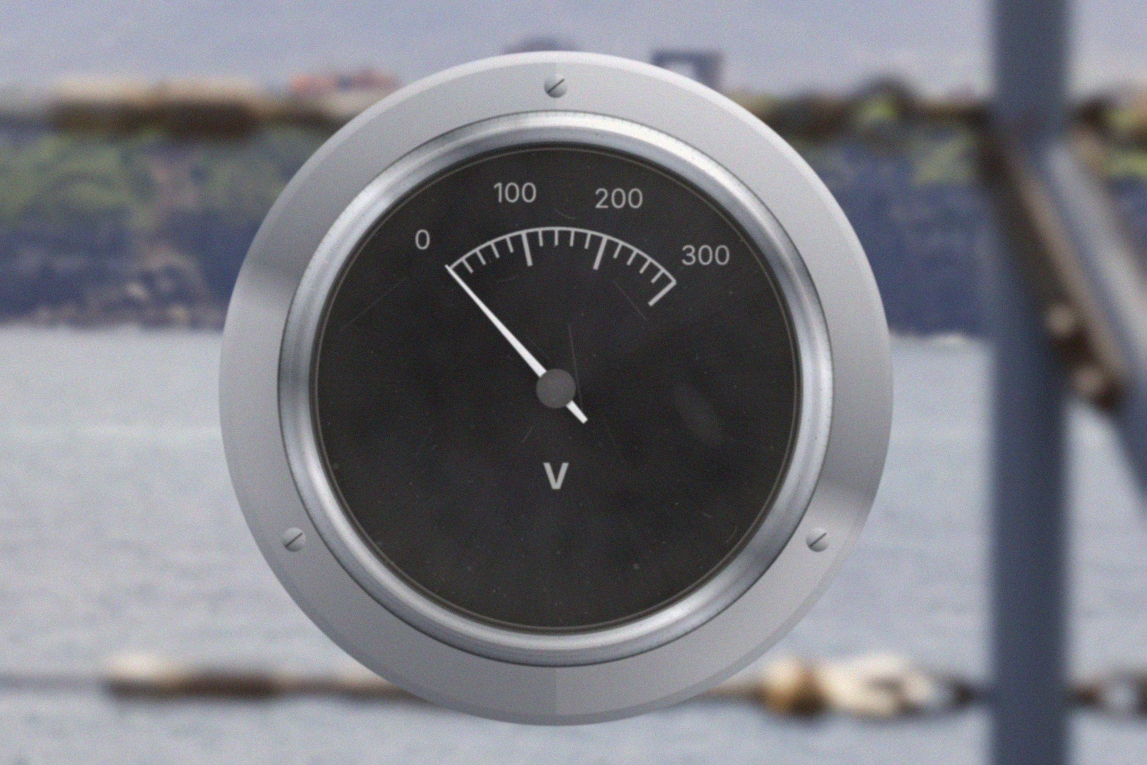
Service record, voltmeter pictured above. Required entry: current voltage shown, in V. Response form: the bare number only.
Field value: 0
